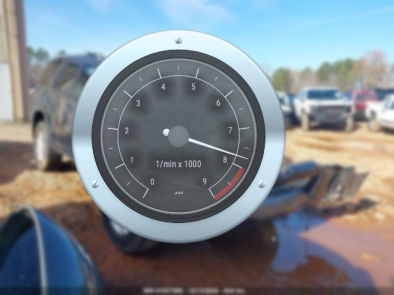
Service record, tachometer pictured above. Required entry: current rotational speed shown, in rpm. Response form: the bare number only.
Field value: 7750
